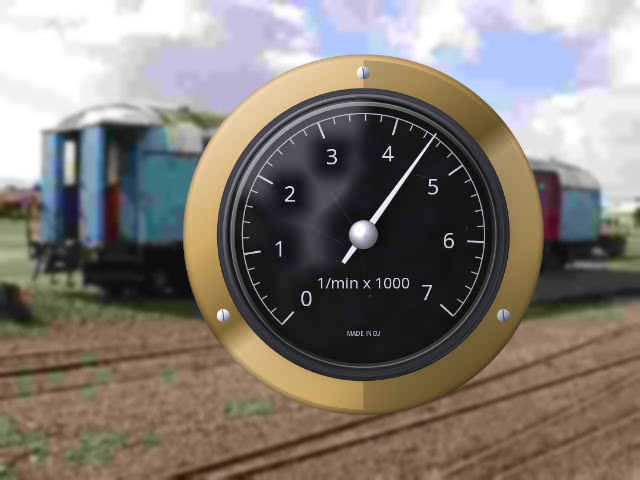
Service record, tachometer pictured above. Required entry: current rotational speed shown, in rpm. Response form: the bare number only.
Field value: 4500
